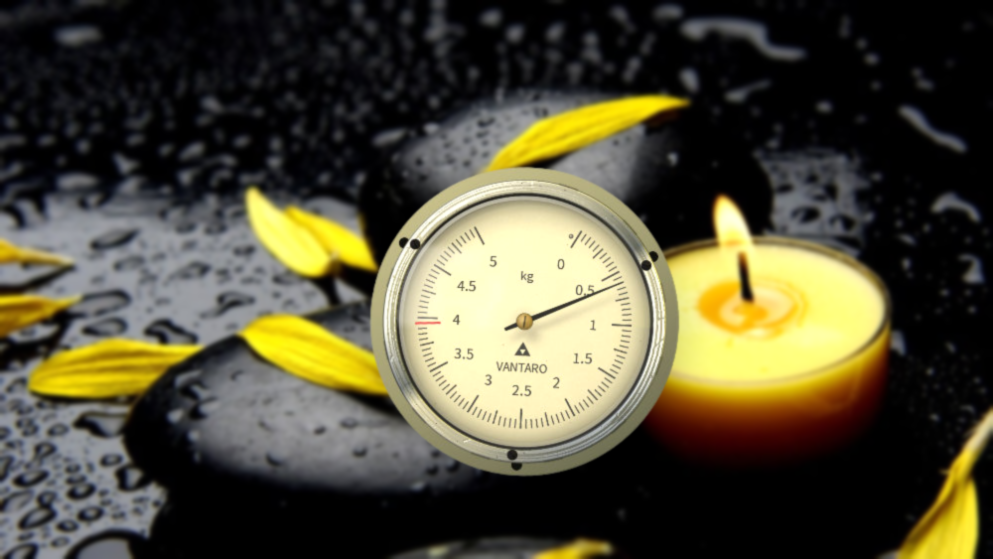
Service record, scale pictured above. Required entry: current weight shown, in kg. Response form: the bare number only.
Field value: 0.6
